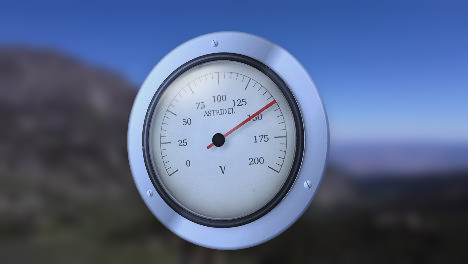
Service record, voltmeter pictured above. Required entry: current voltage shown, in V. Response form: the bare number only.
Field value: 150
